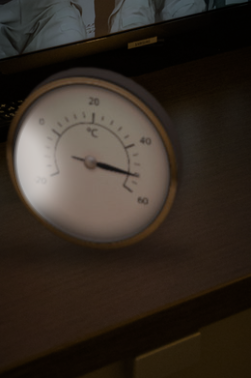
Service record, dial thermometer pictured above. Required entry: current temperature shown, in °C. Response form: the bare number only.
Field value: 52
